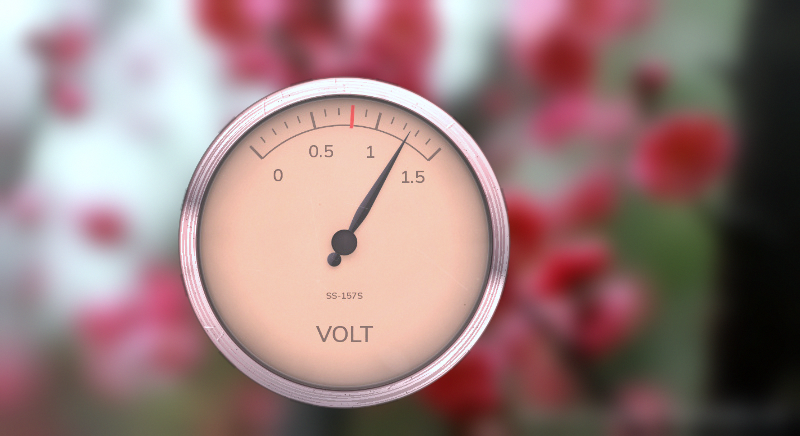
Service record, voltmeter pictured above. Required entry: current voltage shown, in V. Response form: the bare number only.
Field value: 1.25
